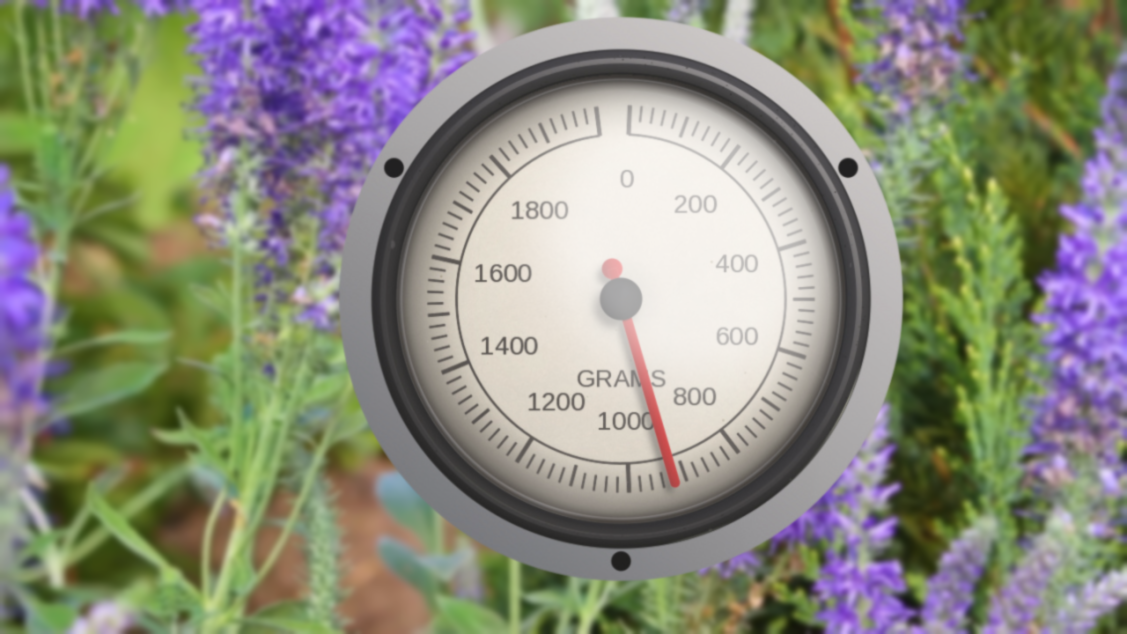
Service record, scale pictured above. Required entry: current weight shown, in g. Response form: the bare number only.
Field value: 920
